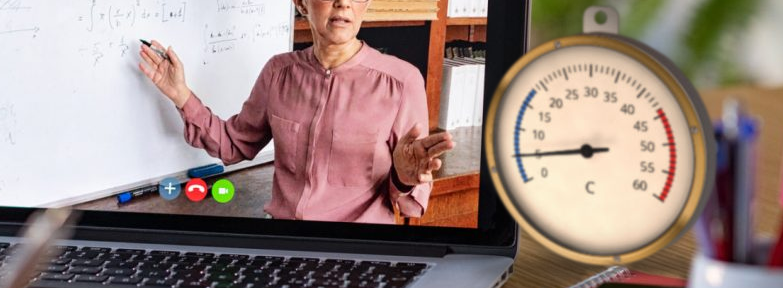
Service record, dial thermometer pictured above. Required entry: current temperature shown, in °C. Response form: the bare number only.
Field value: 5
